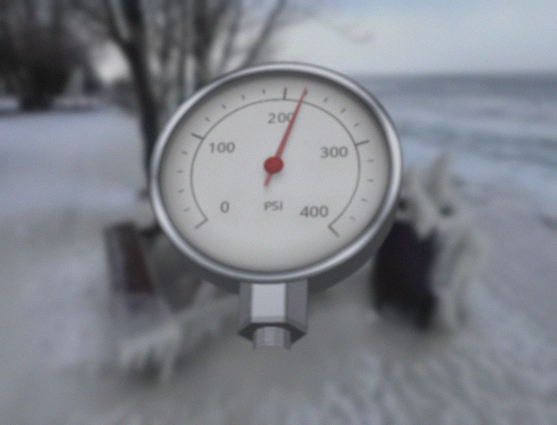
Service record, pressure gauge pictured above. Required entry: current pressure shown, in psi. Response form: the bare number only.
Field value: 220
